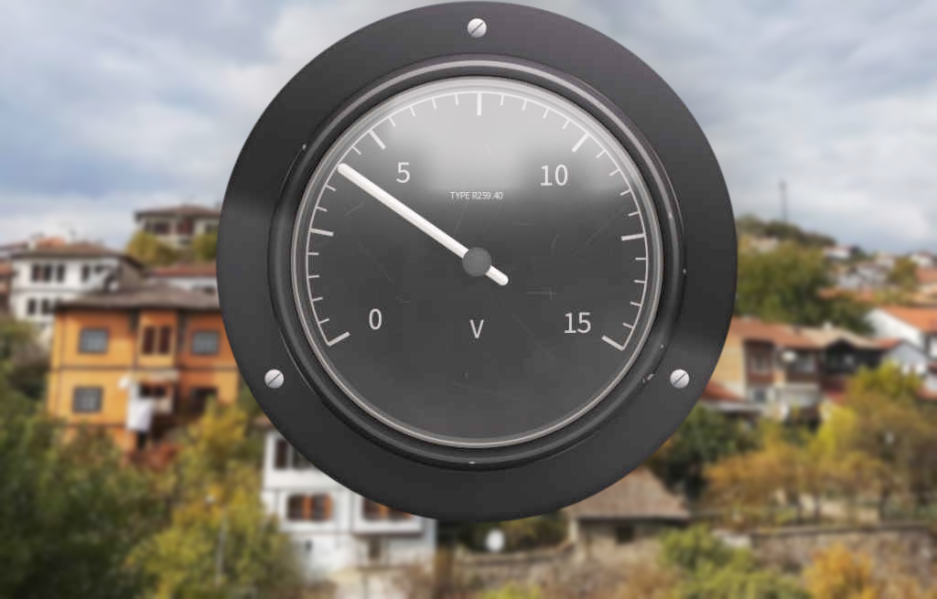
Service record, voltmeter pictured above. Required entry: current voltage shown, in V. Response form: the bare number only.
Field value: 4
